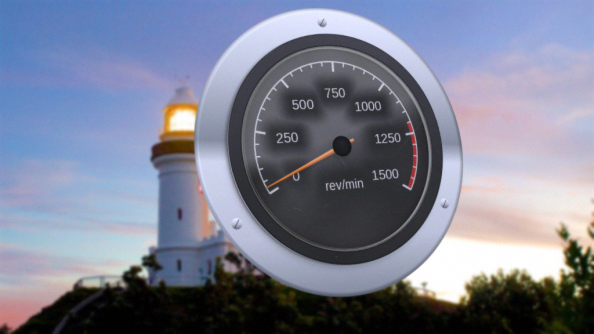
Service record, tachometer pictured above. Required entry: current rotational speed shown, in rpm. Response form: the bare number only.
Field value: 25
